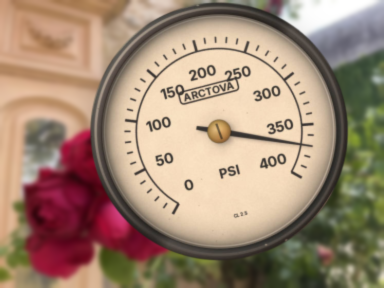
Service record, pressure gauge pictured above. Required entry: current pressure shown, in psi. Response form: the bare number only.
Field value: 370
